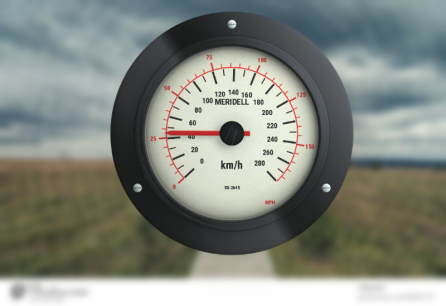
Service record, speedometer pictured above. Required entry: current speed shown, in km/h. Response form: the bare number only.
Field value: 45
